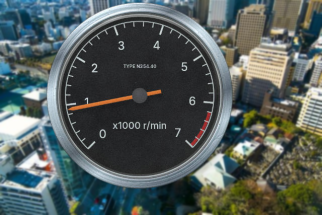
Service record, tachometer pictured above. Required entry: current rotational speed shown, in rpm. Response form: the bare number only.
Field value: 900
